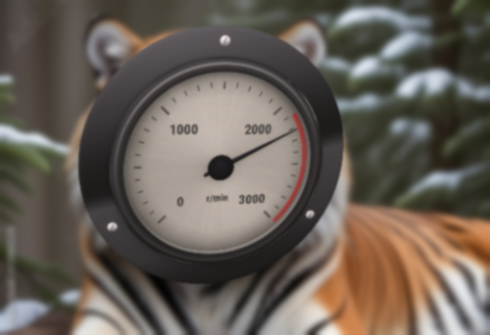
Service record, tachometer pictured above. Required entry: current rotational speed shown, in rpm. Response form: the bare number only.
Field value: 2200
